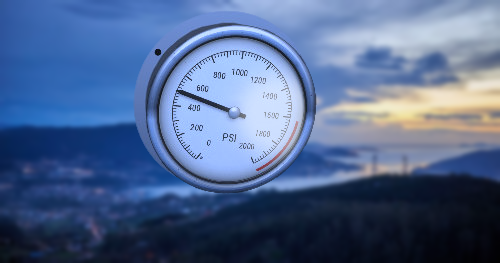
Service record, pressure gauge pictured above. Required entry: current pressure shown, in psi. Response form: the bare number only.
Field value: 500
